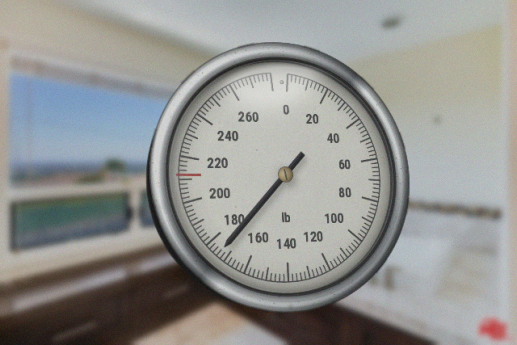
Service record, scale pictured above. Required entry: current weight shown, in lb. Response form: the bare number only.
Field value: 174
